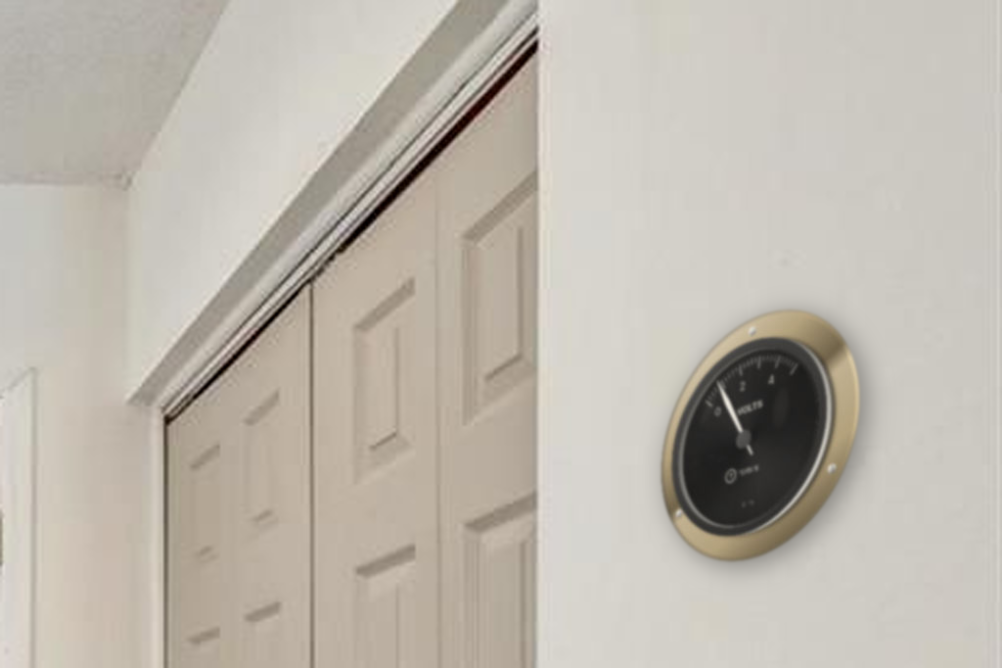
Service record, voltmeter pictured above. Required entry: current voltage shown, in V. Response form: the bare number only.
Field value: 1
